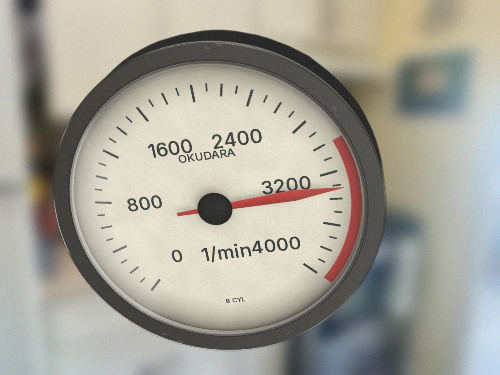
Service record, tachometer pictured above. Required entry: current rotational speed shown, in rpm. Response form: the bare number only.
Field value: 3300
